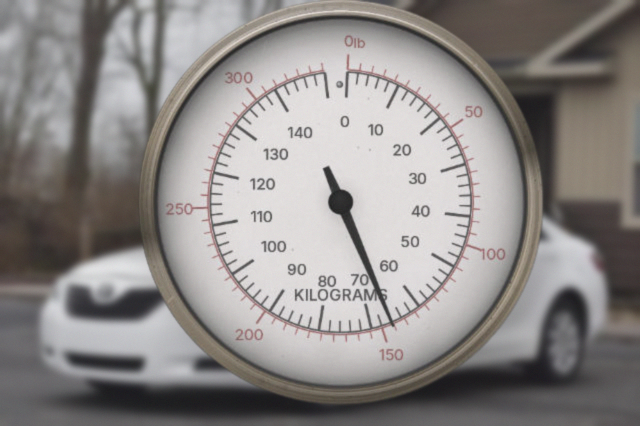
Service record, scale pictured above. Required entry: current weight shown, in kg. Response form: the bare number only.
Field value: 66
